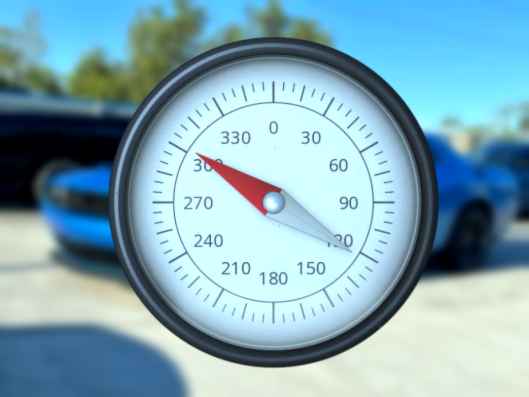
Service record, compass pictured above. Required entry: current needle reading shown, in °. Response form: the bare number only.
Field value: 302.5
